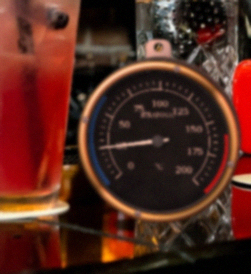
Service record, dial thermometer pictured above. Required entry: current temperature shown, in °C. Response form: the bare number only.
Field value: 25
